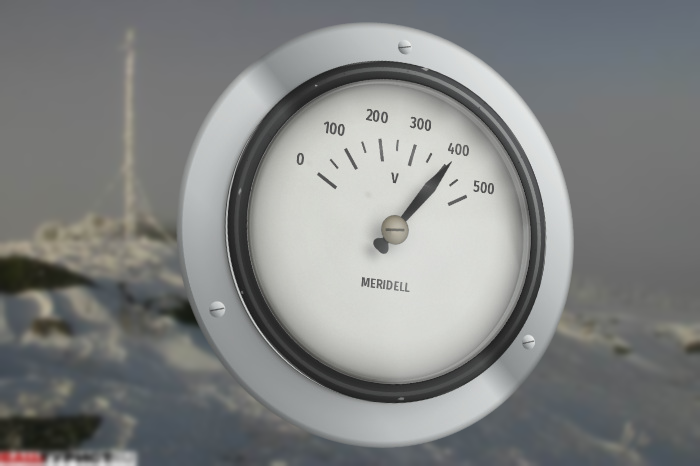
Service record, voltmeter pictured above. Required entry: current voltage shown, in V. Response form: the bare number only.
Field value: 400
